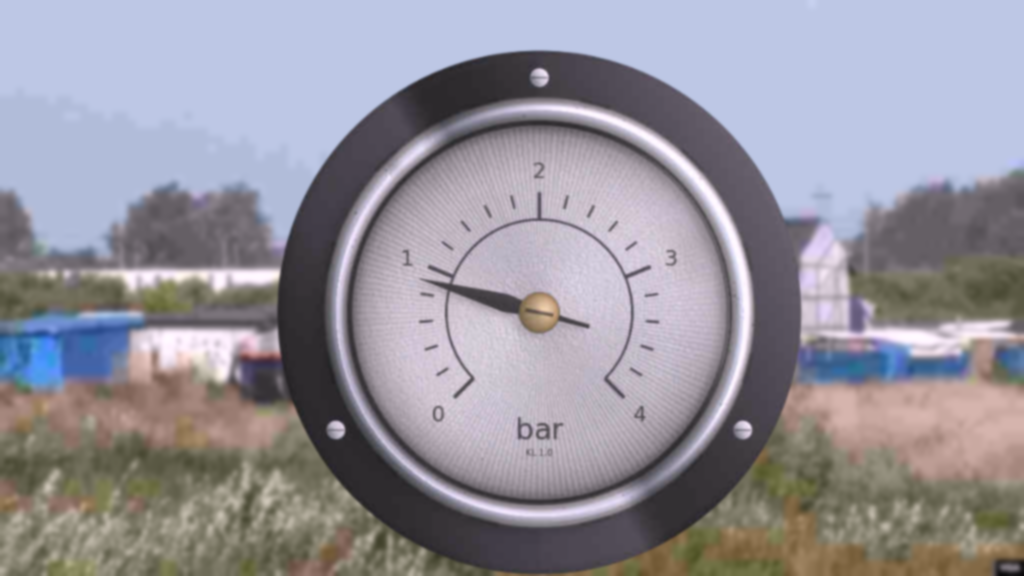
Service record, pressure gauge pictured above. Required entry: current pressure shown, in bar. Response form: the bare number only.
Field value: 0.9
